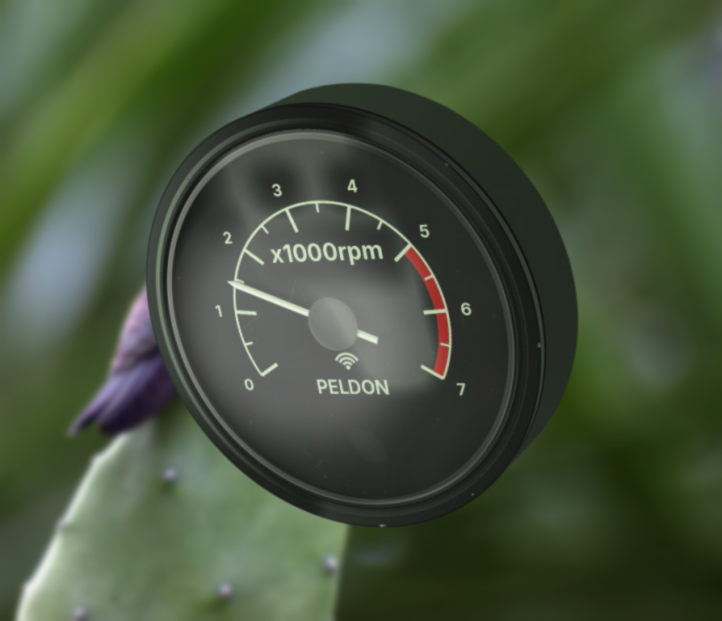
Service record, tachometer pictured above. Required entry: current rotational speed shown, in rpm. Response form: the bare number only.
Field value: 1500
